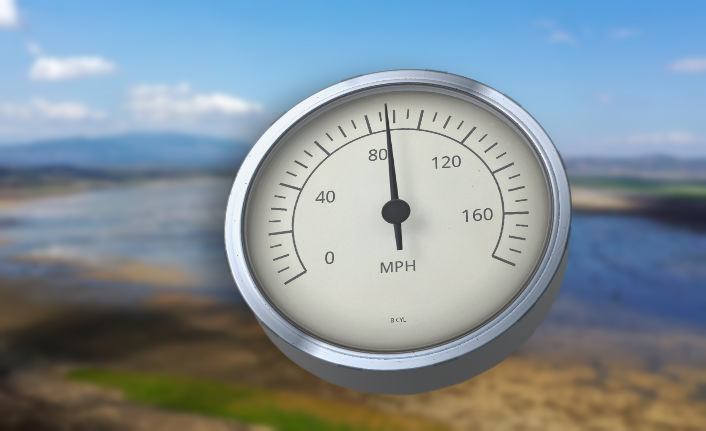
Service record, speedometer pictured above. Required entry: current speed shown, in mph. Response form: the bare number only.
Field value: 87.5
